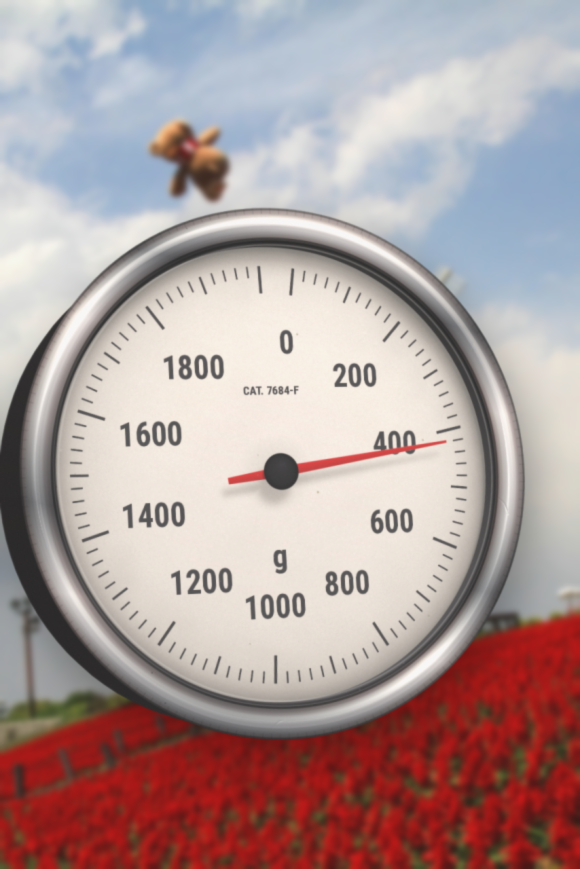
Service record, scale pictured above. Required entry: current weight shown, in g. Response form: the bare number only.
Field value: 420
